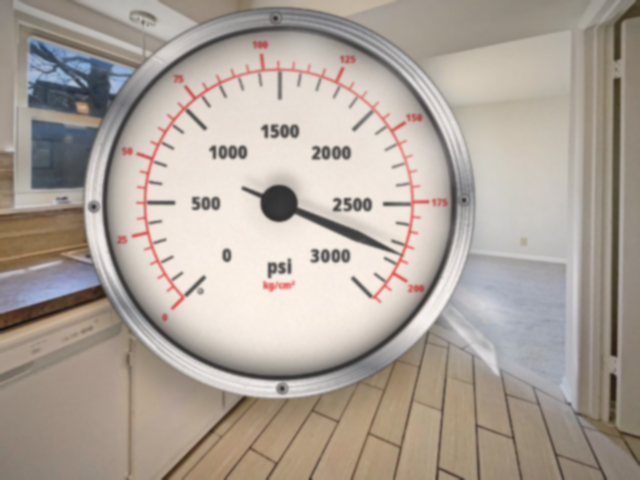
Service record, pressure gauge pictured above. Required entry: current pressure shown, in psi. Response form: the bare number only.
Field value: 2750
